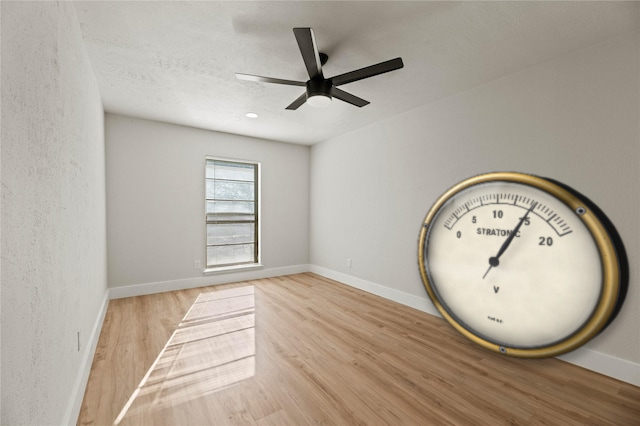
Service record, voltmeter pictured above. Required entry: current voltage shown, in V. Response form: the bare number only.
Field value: 15
